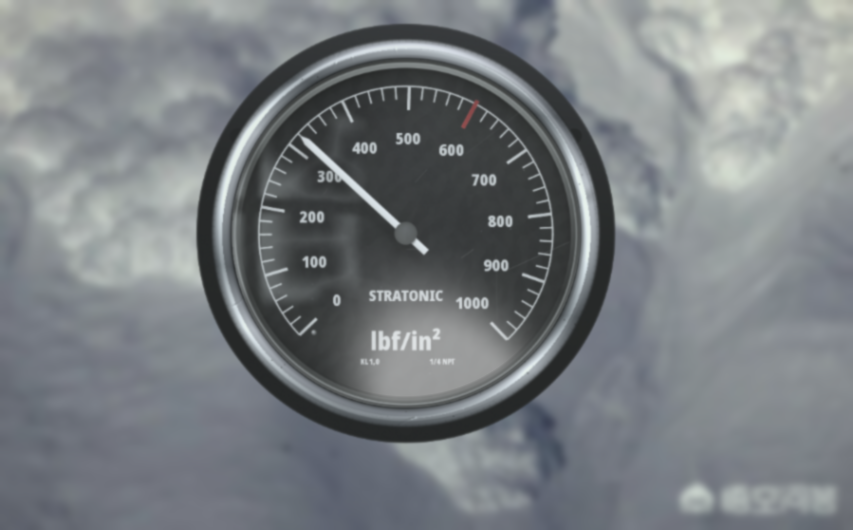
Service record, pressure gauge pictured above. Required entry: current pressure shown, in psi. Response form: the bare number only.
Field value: 320
